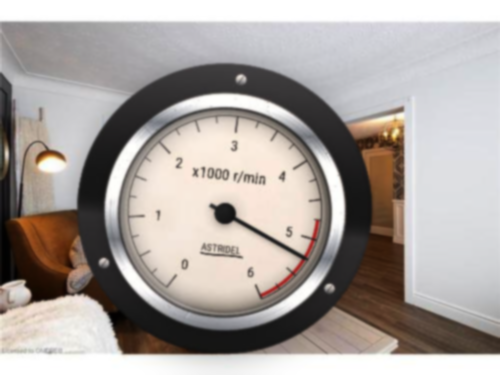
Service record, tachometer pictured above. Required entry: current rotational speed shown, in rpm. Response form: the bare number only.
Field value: 5250
